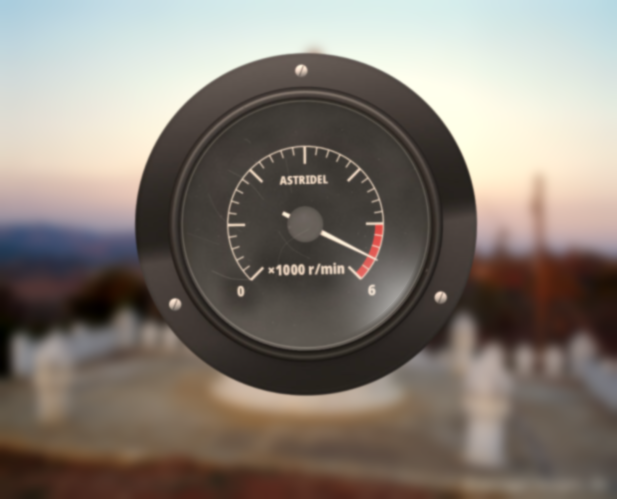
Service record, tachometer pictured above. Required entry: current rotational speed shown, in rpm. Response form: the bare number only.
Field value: 5600
